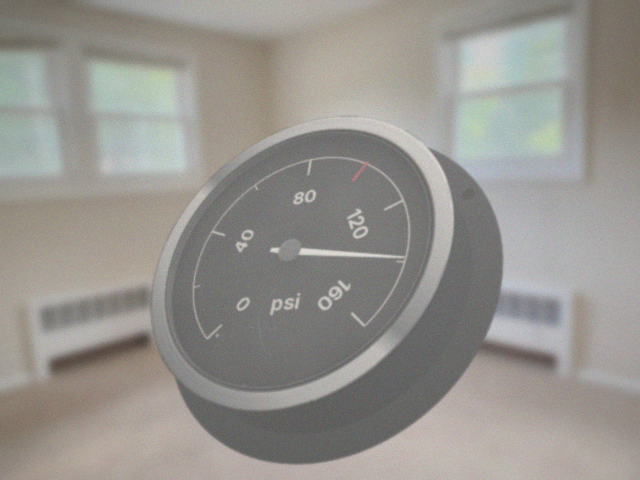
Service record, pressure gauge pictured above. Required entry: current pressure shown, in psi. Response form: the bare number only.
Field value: 140
